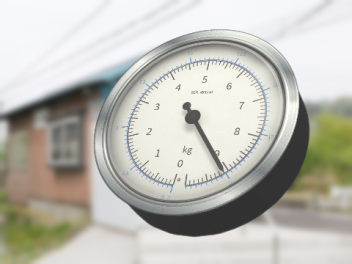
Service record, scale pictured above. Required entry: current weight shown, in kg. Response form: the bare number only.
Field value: 9.1
